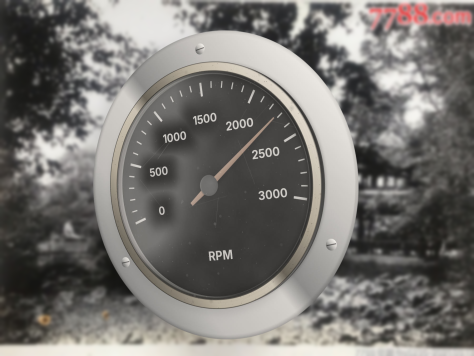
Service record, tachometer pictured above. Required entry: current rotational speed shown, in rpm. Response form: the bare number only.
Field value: 2300
